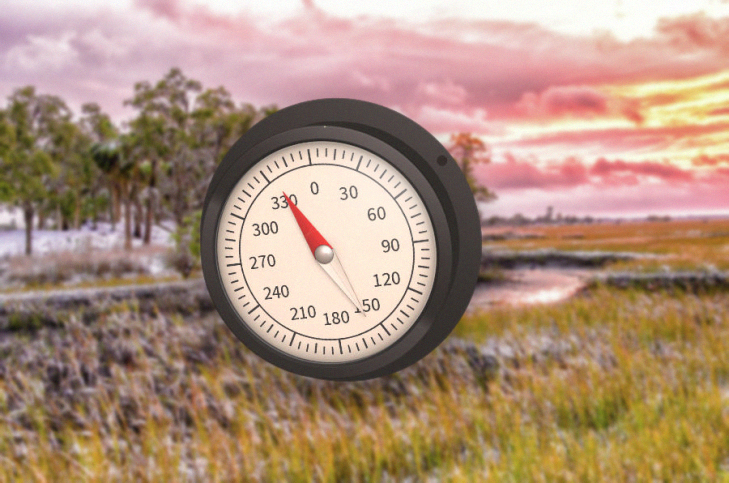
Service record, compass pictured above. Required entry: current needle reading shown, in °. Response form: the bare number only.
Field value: 335
